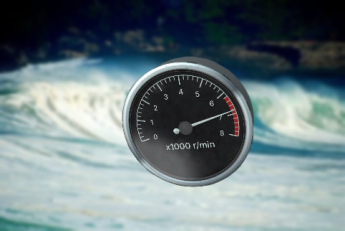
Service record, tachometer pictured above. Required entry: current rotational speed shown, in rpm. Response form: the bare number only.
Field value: 6800
